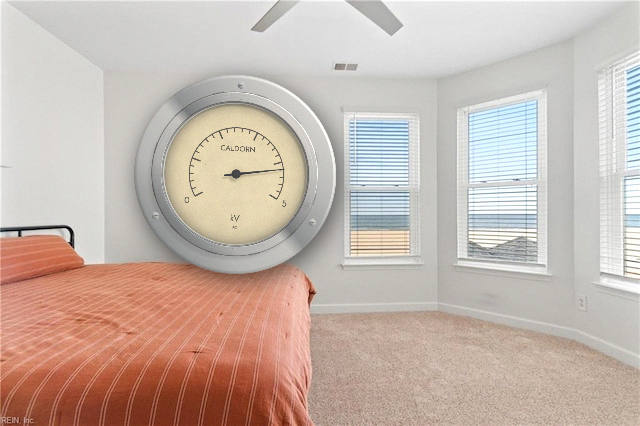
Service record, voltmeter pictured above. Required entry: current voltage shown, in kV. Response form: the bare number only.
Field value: 4.2
